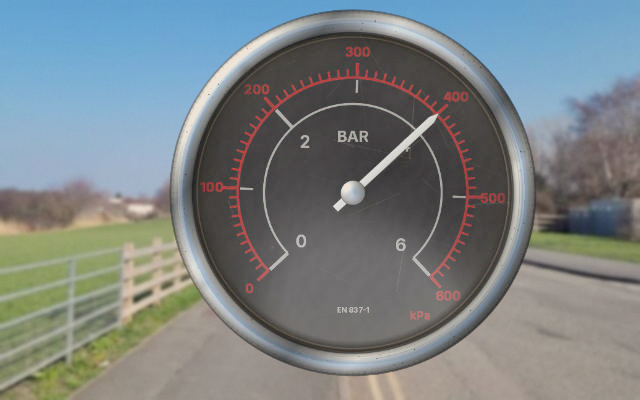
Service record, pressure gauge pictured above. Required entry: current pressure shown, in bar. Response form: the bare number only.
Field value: 4
